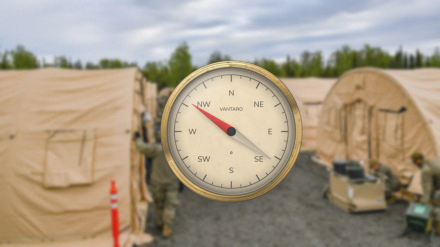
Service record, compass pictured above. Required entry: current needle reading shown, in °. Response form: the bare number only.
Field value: 305
